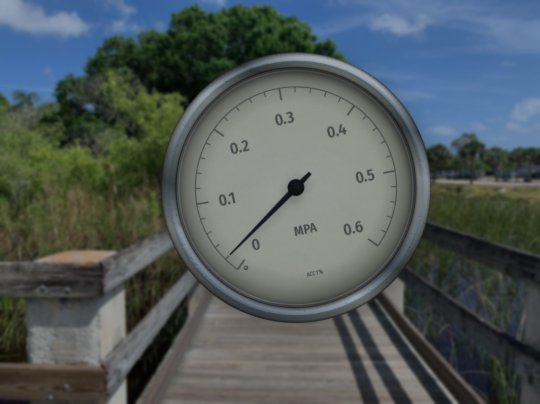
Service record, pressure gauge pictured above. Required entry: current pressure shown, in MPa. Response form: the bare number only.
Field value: 0.02
